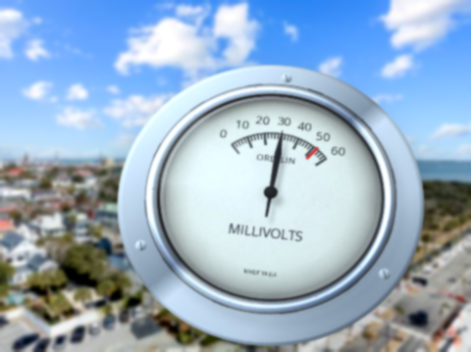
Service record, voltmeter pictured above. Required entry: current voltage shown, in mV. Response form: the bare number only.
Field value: 30
